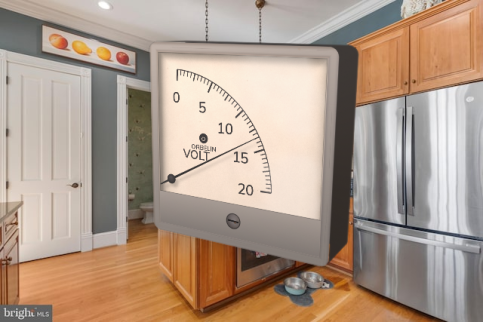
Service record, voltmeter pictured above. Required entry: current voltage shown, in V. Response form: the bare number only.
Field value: 13.5
